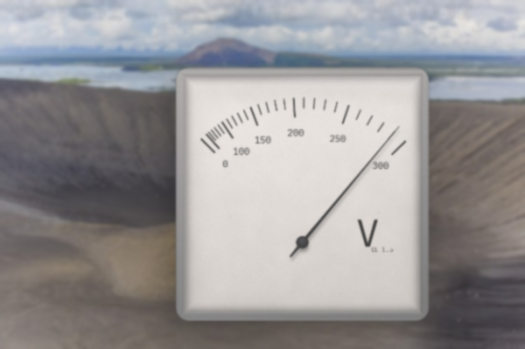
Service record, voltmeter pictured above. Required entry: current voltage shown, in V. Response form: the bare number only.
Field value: 290
